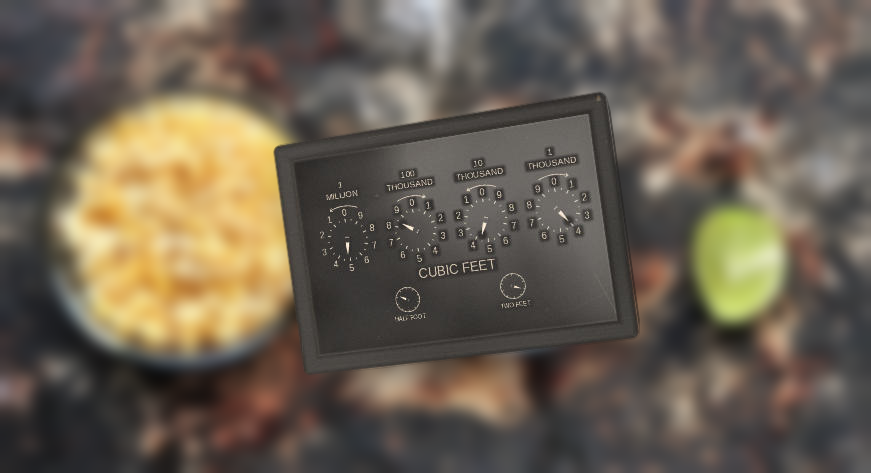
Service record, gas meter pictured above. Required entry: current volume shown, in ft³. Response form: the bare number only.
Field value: 484400
